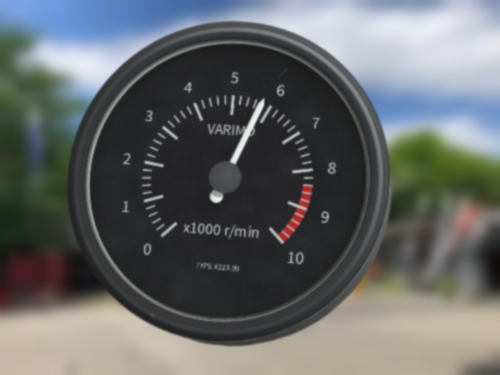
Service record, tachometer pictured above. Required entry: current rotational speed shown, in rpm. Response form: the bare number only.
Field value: 5800
